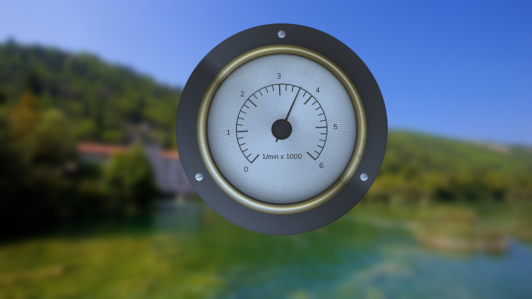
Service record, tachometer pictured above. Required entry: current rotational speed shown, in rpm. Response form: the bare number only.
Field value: 3600
